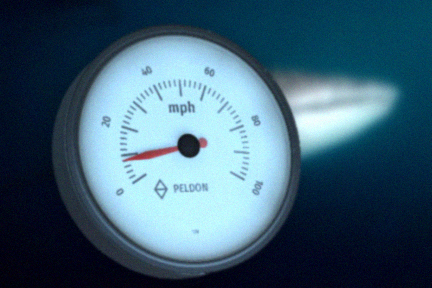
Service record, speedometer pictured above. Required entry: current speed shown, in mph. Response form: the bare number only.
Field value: 8
